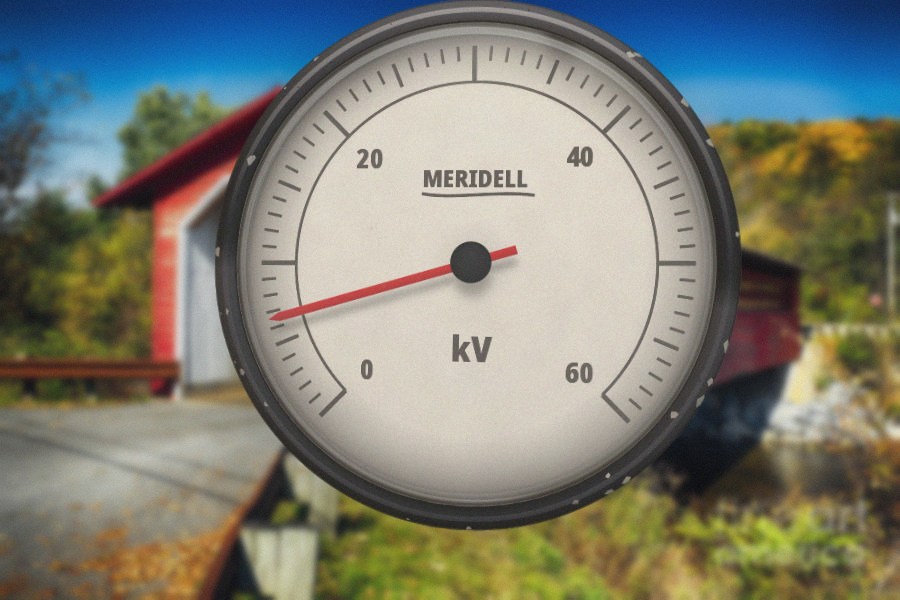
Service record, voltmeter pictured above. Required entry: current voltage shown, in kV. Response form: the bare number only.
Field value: 6.5
